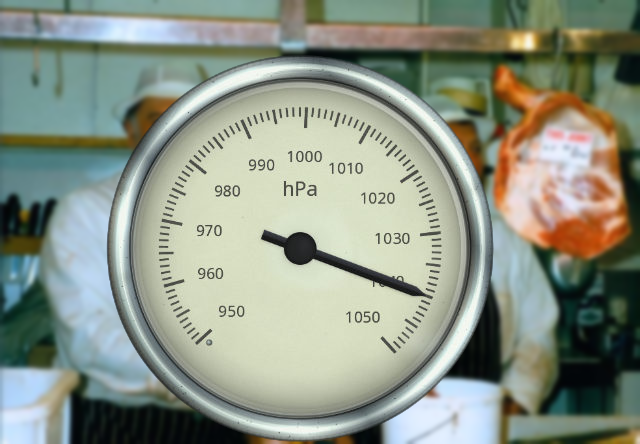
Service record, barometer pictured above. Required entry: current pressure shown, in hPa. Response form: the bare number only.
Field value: 1040
